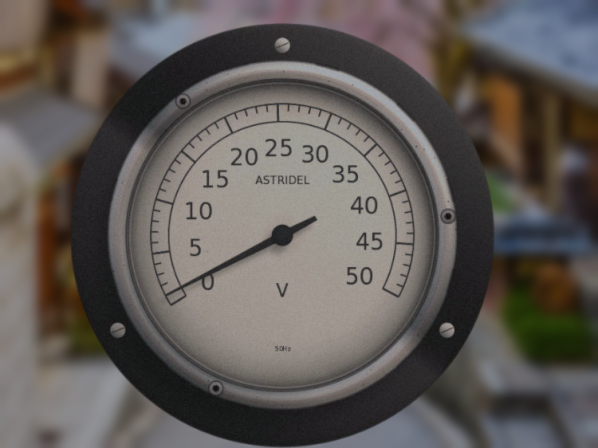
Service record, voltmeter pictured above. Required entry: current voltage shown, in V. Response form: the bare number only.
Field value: 1
